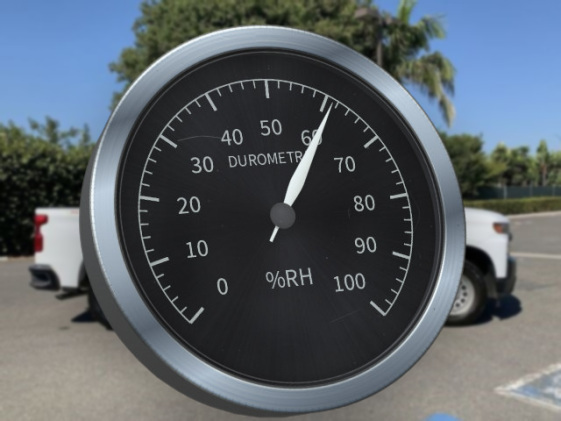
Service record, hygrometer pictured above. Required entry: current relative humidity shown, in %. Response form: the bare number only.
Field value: 61
